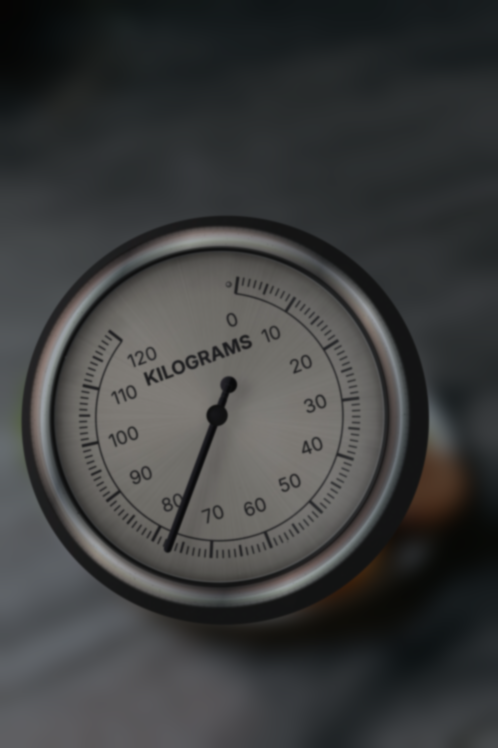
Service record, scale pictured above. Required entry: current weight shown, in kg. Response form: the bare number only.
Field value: 77
